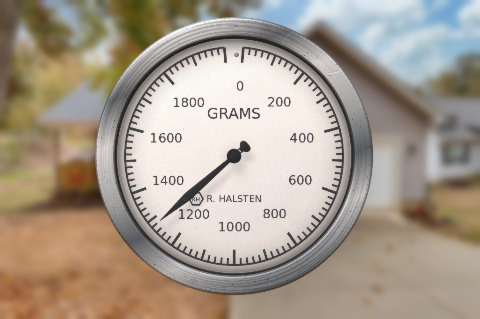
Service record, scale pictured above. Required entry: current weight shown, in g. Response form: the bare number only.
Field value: 1280
